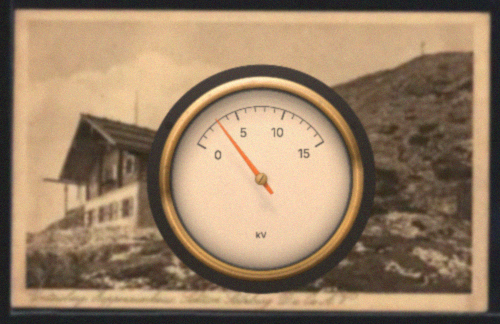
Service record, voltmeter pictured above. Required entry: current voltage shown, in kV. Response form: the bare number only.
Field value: 3
